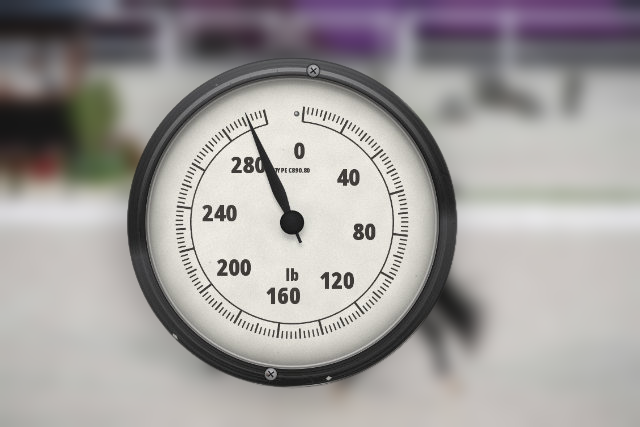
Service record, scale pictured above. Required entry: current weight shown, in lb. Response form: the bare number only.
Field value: 292
